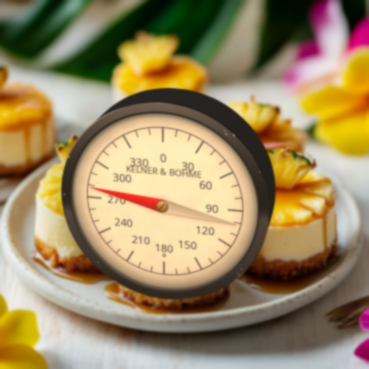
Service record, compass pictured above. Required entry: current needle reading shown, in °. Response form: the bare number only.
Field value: 280
